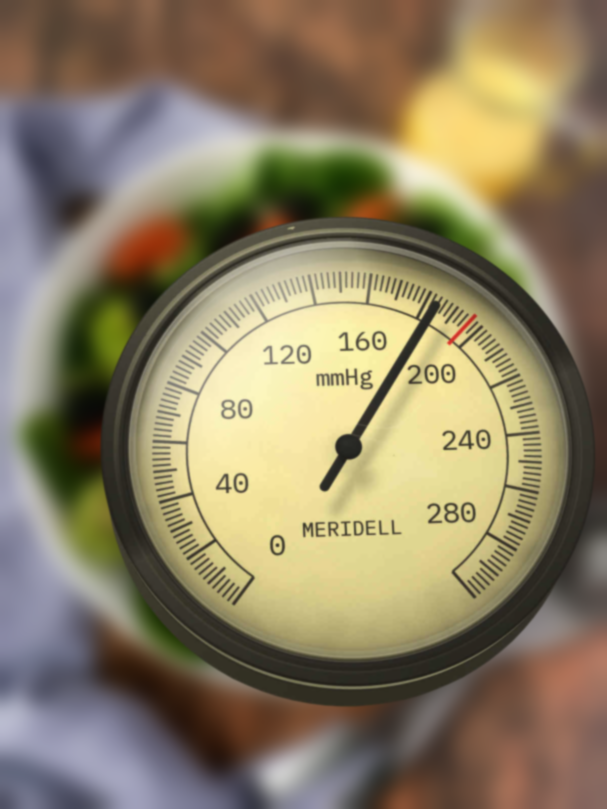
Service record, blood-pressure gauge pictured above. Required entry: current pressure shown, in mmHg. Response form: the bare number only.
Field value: 184
